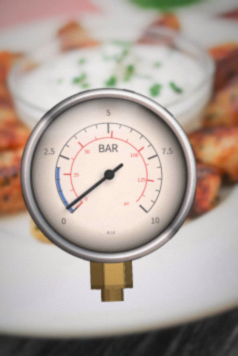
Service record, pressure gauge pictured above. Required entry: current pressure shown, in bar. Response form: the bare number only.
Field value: 0.25
